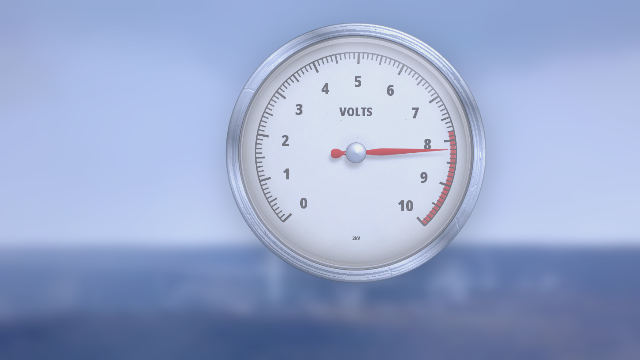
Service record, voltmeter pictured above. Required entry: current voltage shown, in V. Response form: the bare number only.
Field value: 8.2
